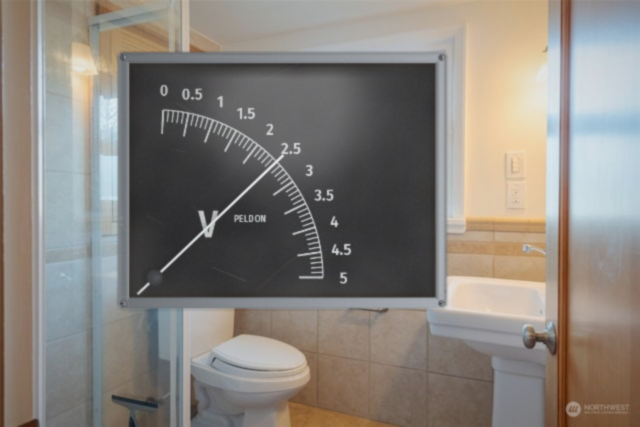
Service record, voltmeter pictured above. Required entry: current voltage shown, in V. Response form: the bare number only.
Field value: 2.5
